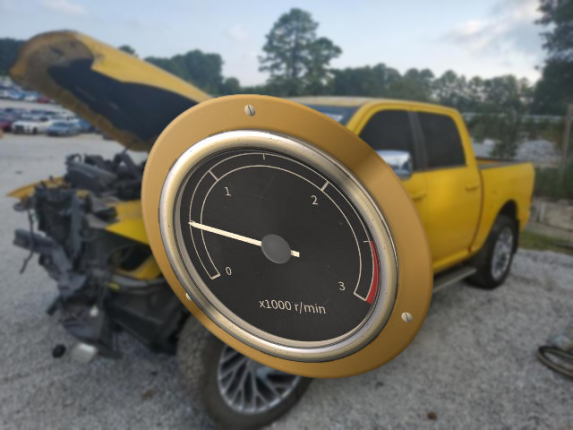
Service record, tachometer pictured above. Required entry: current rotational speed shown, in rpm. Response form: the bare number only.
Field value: 500
